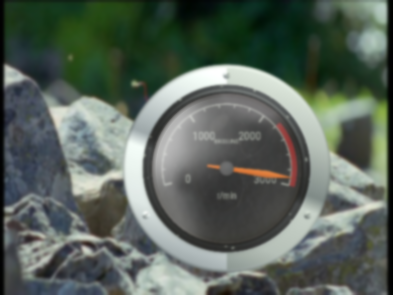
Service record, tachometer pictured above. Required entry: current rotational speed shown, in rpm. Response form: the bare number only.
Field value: 2900
